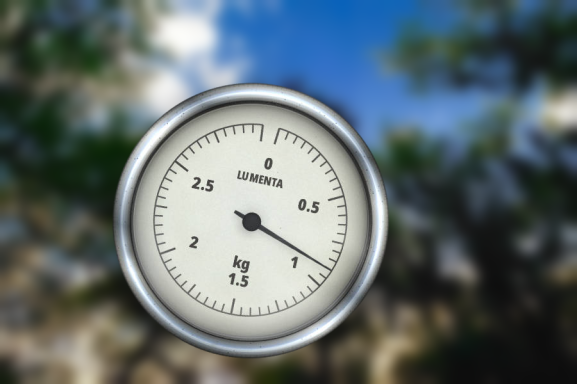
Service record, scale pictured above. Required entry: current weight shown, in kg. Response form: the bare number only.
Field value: 0.9
